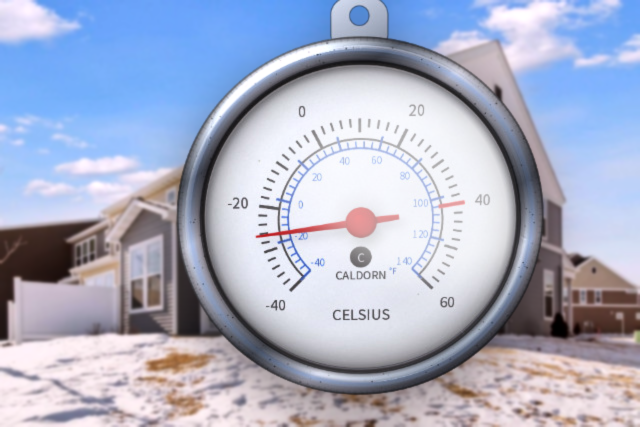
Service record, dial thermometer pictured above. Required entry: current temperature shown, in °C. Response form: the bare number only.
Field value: -26
